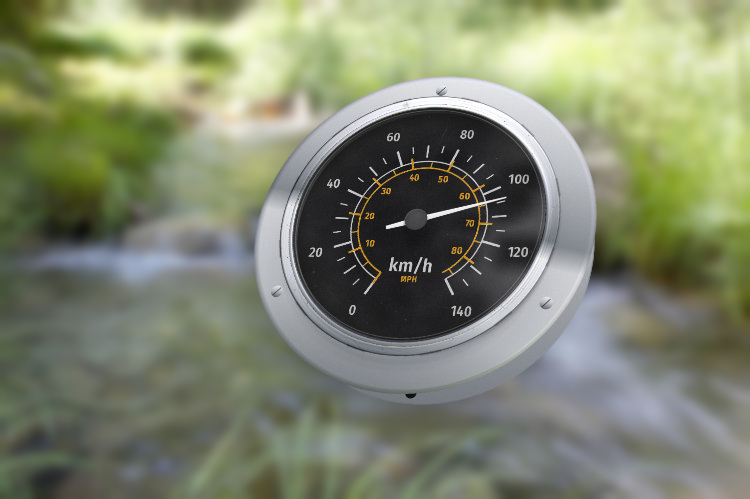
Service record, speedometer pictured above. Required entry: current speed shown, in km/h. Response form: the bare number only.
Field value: 105
